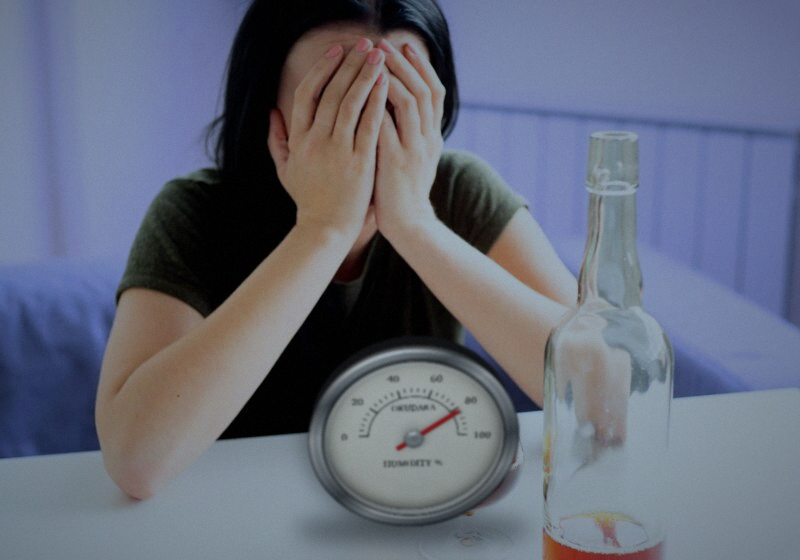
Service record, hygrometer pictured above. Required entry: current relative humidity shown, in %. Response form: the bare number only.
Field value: 80
